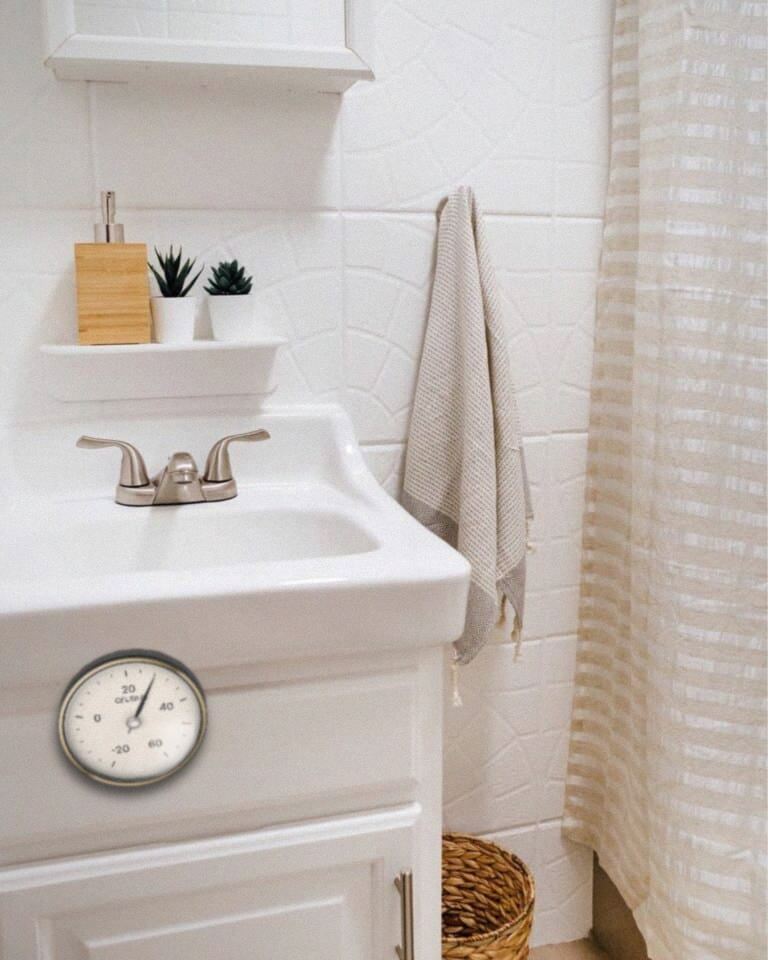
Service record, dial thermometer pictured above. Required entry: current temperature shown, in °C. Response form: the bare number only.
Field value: 28
